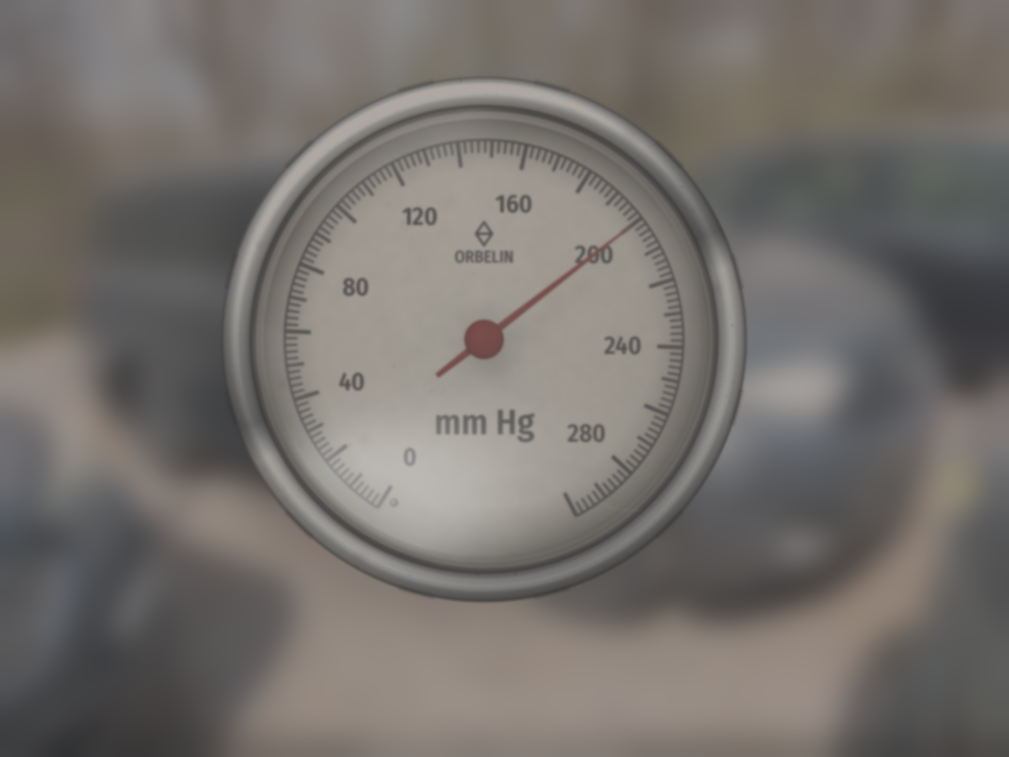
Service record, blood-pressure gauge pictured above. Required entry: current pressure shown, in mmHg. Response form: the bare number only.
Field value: 200
